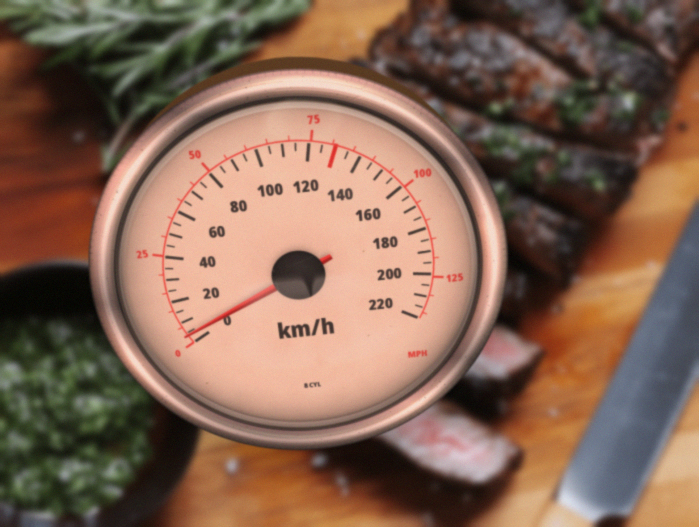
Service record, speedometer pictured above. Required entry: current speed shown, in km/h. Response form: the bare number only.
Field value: 5
